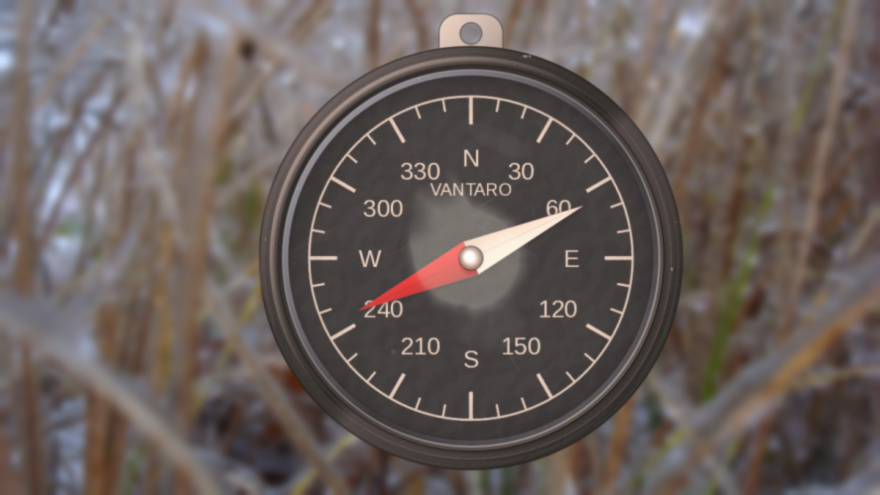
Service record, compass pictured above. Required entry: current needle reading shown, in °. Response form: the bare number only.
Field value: 245
